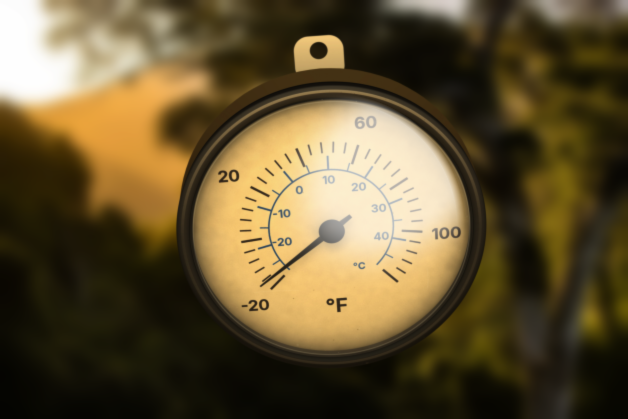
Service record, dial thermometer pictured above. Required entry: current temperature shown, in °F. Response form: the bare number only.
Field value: -16
